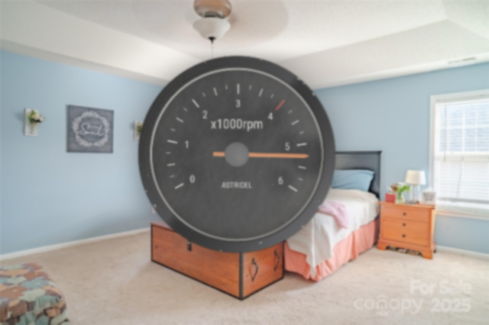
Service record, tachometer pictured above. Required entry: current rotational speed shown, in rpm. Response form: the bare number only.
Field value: 5250
